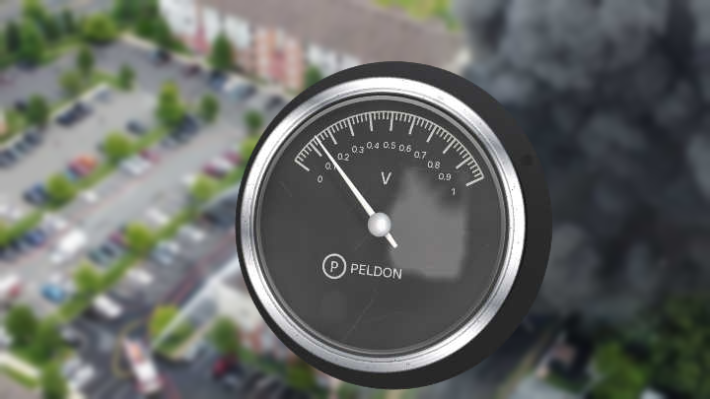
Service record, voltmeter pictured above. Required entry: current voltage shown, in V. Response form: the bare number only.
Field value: 0.14
